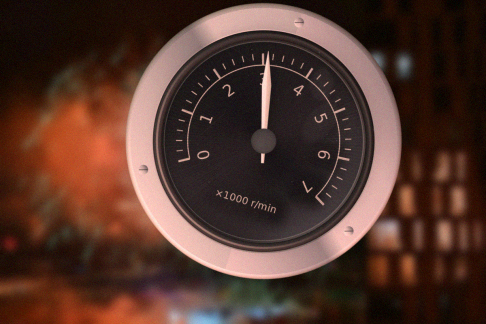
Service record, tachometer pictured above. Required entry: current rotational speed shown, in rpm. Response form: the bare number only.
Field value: 3100
